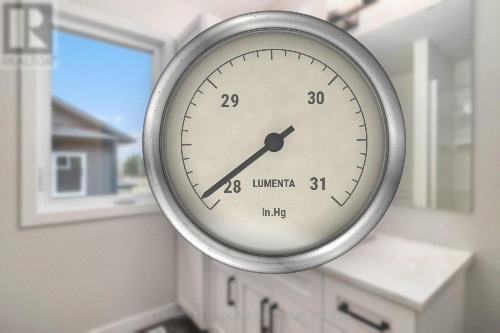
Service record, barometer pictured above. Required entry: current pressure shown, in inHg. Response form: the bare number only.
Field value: 28.1
